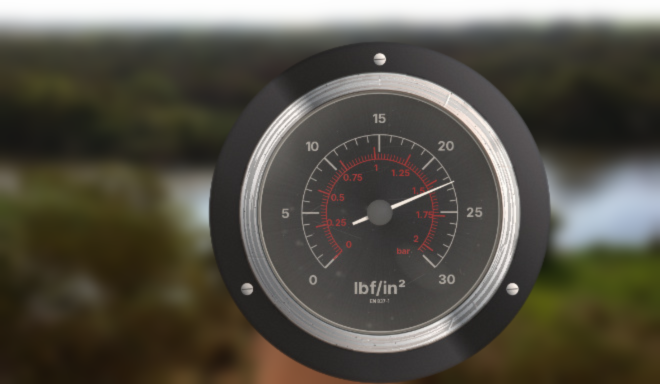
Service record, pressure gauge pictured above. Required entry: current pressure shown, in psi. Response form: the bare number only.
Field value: 22.5
